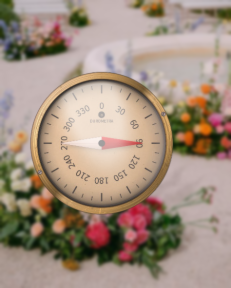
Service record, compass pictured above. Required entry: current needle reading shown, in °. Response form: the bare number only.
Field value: 90
